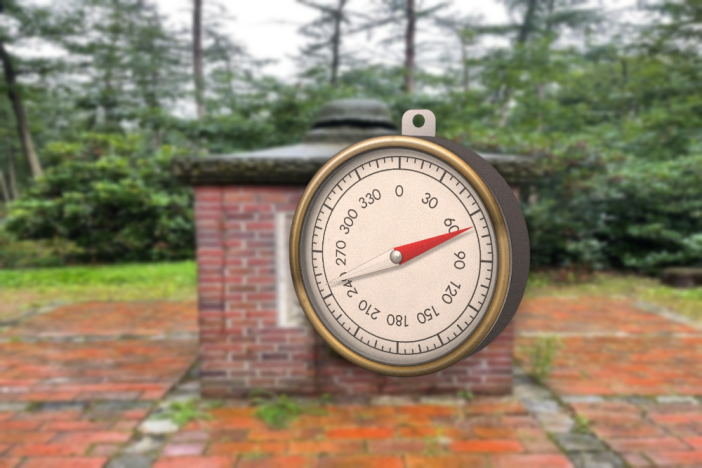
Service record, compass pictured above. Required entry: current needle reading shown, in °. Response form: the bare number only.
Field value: 67.5
